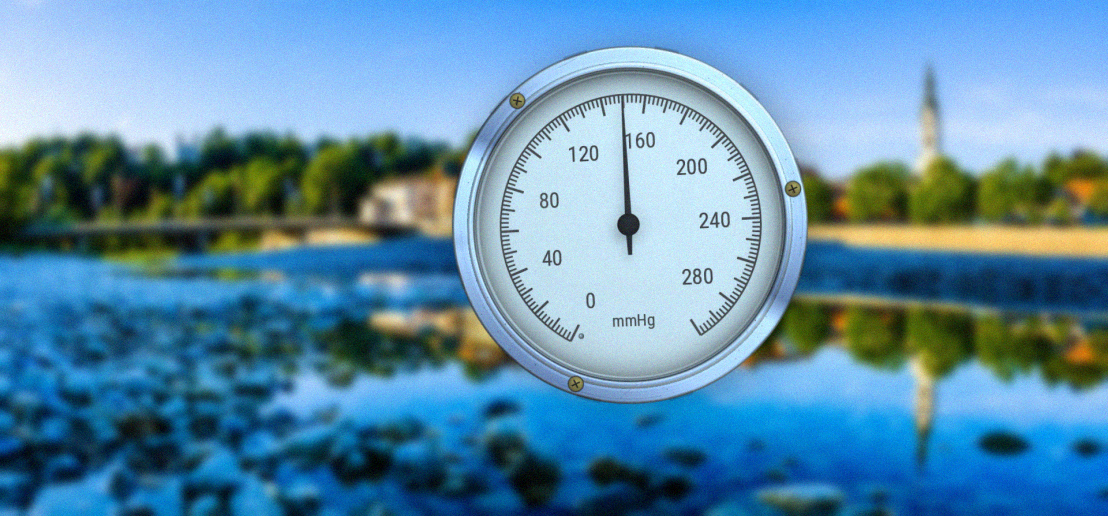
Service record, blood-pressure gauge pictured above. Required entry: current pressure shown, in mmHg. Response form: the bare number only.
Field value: 150
